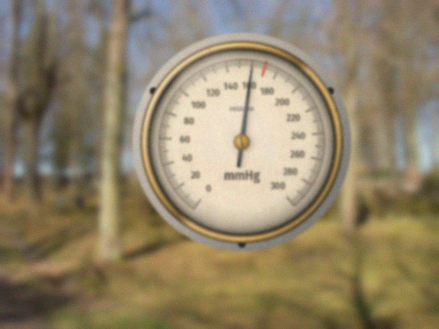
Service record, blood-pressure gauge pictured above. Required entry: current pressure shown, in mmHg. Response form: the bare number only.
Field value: 160
